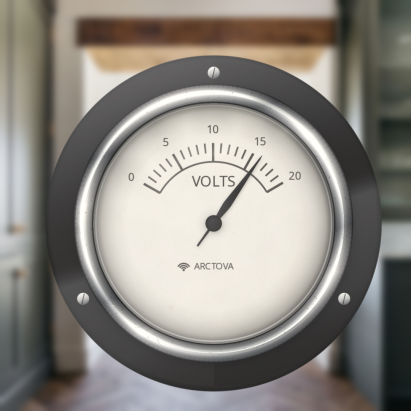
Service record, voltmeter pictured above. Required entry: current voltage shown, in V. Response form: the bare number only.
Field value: 16
